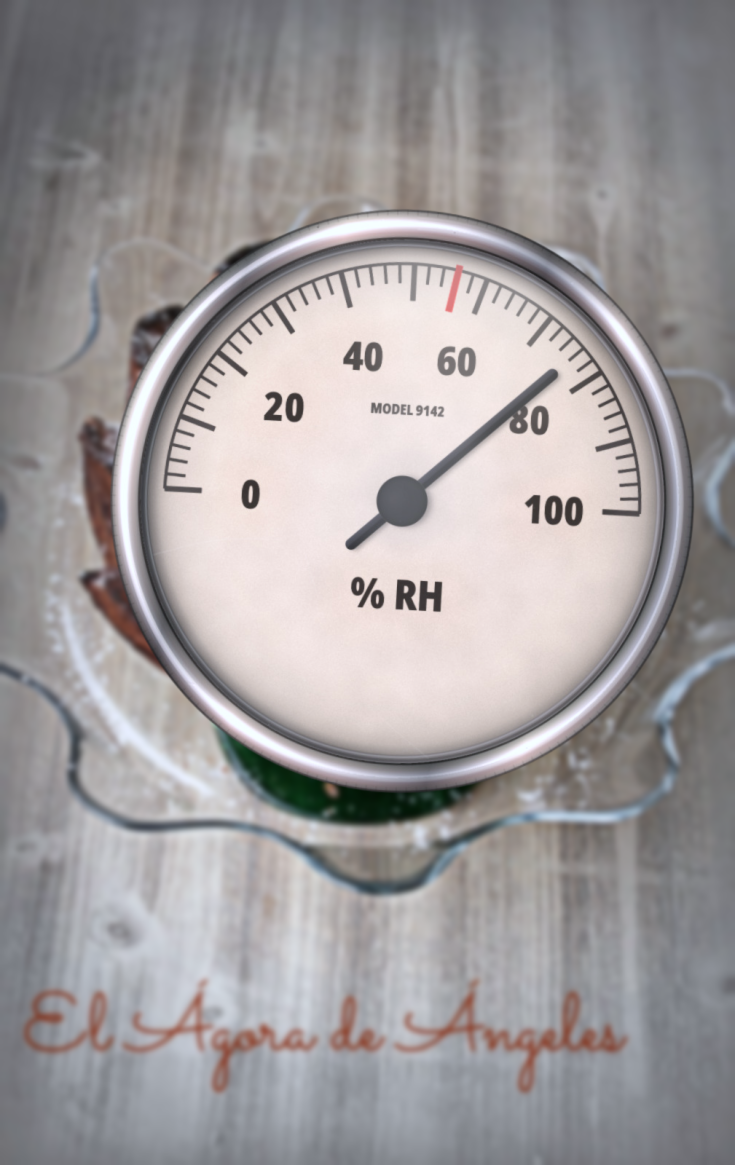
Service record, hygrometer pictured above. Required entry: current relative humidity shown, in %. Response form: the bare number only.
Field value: 76
